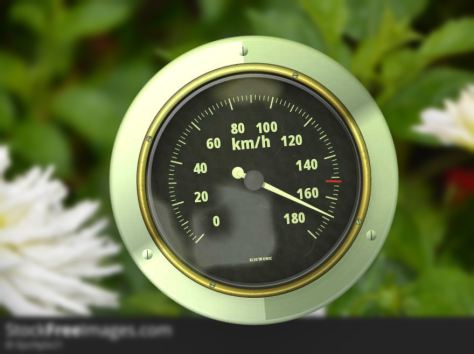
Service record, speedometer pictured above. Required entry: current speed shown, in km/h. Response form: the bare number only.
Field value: 168
